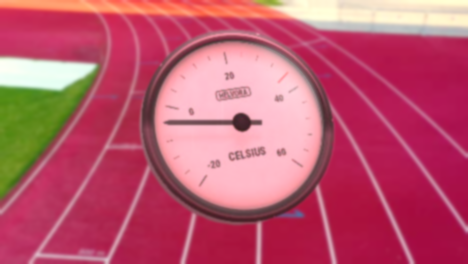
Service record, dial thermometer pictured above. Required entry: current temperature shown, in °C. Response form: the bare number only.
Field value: -4
